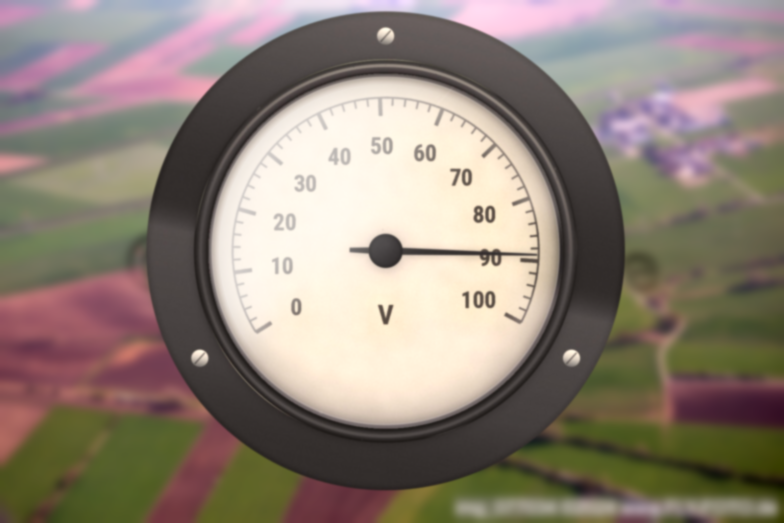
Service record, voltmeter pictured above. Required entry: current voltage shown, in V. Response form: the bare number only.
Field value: 89
